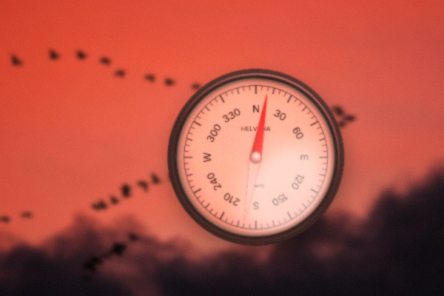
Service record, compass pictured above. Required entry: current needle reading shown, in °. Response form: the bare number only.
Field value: 10
